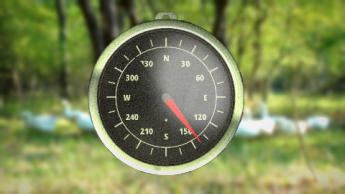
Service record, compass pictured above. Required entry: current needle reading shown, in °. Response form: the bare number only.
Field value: 142.5
